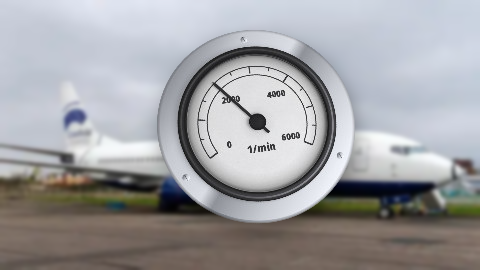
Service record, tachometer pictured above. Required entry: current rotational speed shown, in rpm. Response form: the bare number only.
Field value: 2000
